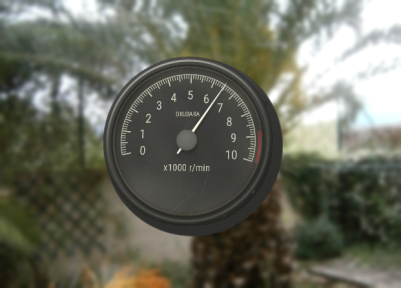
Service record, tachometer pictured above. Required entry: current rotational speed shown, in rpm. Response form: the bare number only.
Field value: 6500
